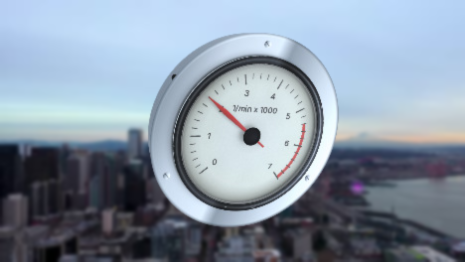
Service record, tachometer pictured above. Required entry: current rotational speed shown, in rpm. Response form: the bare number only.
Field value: 2000
